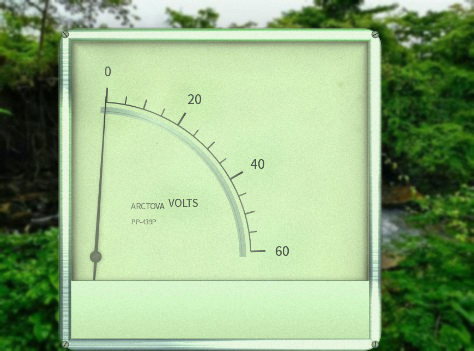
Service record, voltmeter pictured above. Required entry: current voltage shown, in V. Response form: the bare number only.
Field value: 0
